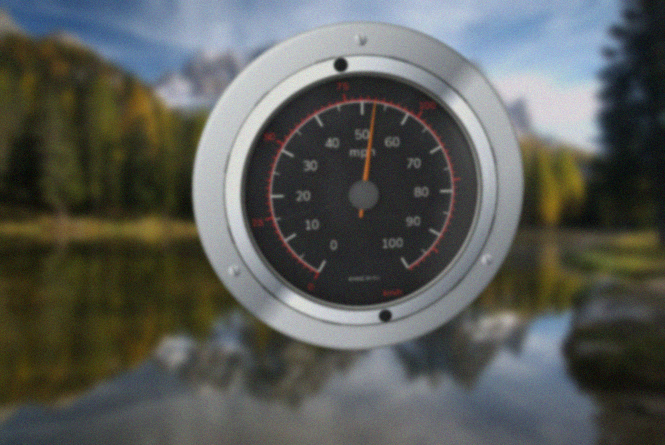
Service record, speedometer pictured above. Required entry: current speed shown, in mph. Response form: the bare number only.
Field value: 52.5
